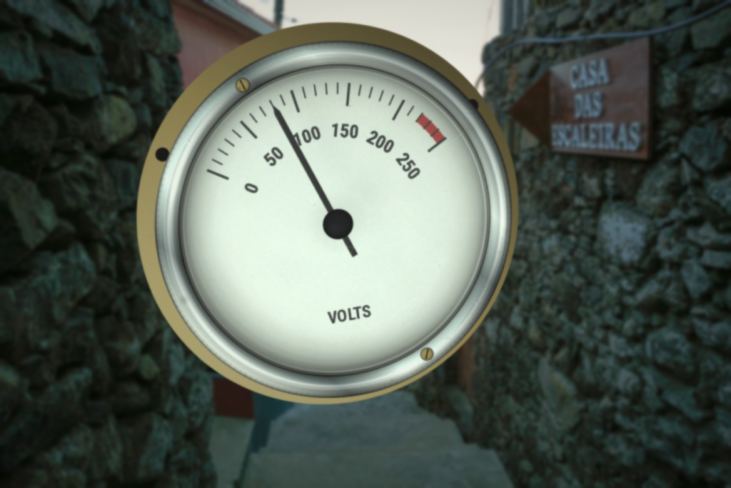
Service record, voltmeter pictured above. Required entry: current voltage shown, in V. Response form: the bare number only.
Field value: 80
